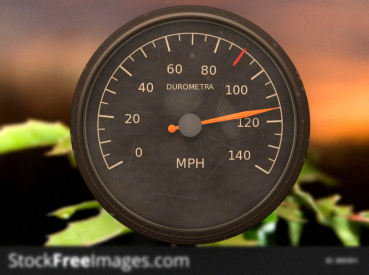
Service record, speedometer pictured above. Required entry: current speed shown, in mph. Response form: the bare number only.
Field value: 115
